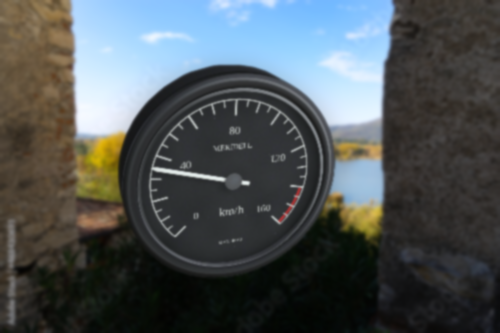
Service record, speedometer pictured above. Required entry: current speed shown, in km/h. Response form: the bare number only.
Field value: 35
